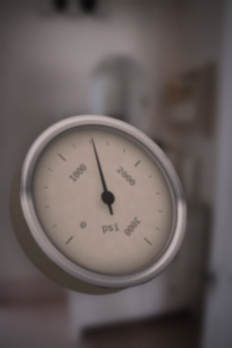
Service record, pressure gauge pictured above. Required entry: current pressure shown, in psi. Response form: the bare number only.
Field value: 1400
